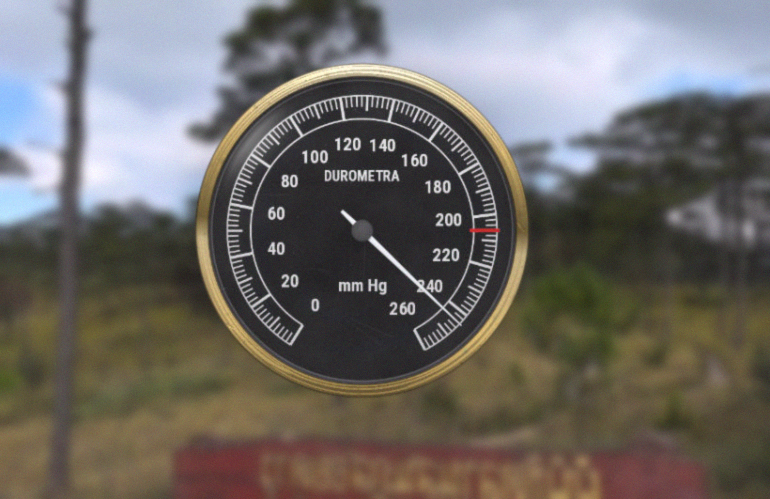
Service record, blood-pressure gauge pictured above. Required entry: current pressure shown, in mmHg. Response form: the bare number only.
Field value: 244
